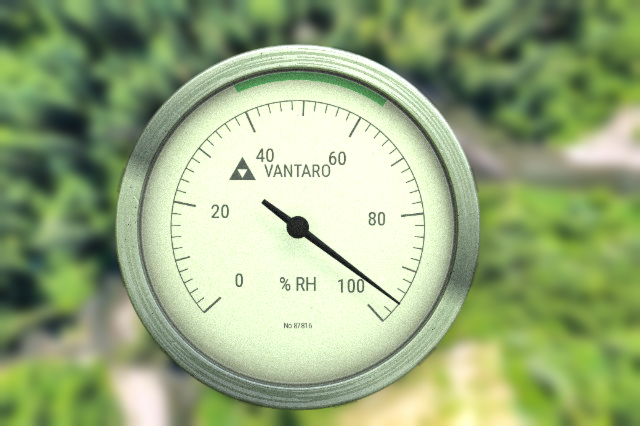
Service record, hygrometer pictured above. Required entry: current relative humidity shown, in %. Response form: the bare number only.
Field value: 96
